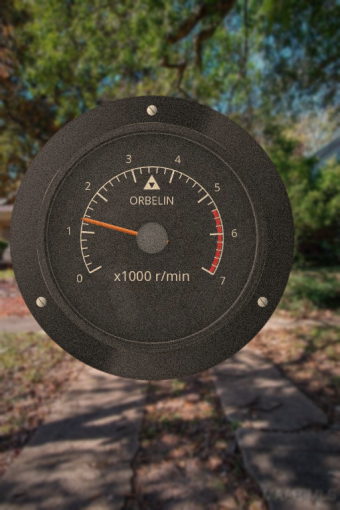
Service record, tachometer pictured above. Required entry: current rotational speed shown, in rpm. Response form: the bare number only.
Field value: 1300
